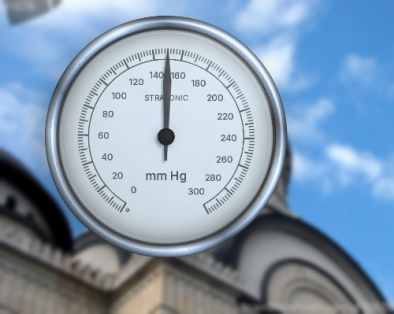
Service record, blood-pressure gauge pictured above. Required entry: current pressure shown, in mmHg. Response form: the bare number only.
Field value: 150
